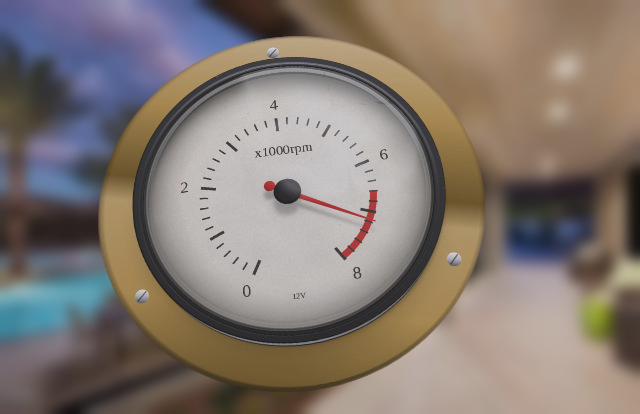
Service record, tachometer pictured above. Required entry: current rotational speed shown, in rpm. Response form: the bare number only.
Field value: 7200
